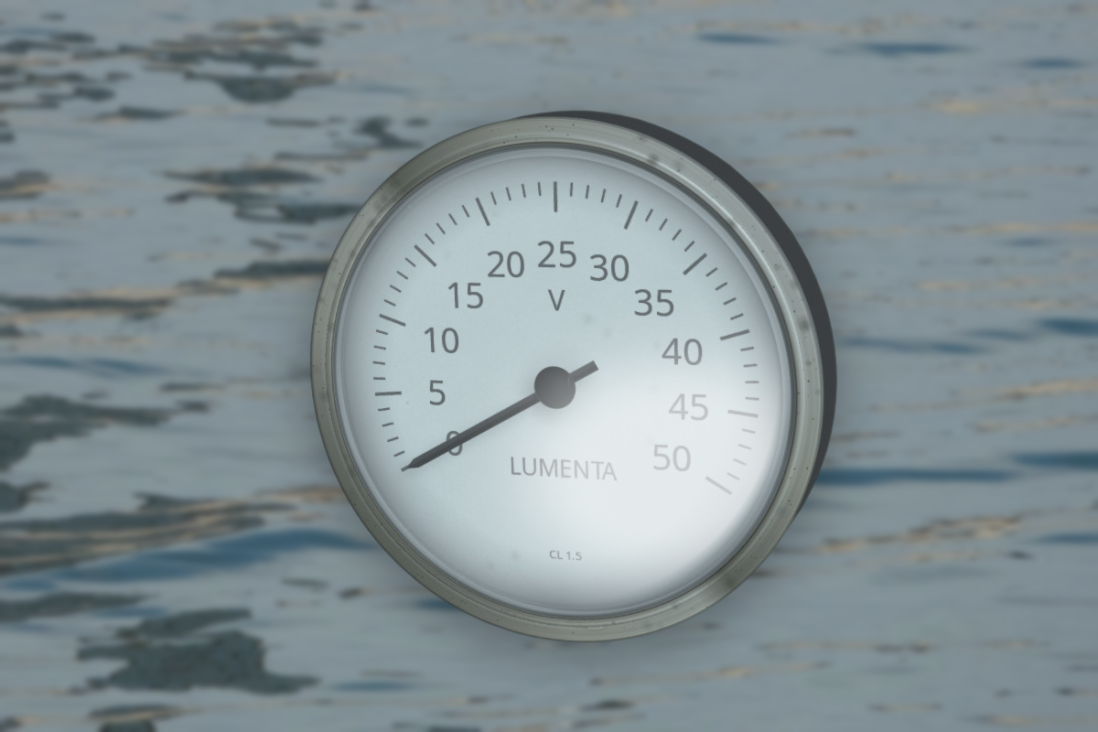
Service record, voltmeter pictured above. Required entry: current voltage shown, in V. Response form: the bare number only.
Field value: 0
